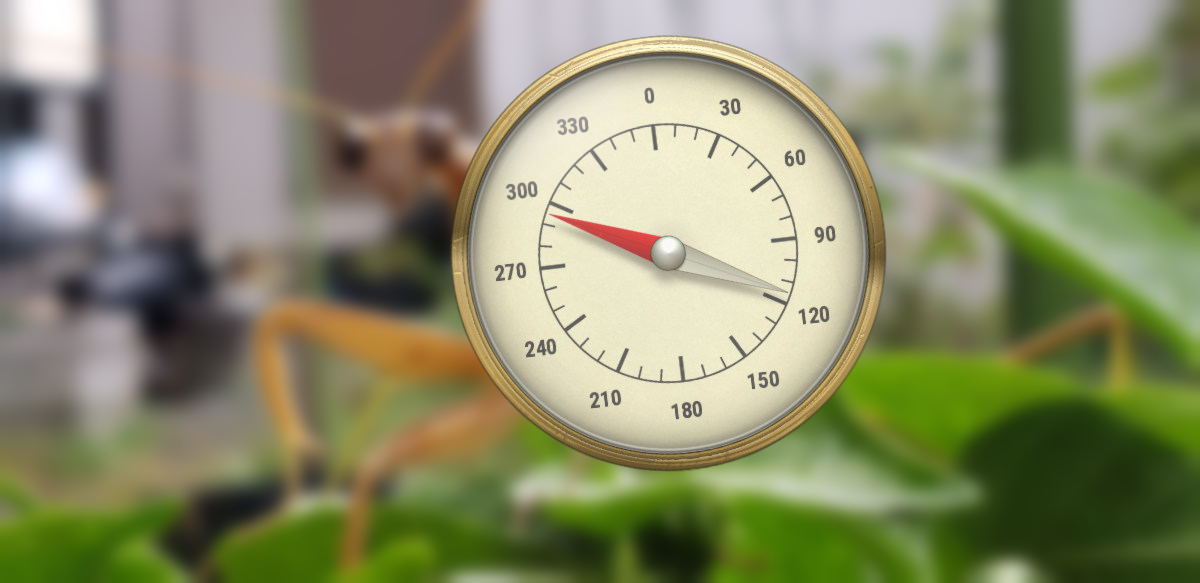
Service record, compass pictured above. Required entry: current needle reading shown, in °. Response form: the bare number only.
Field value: 295
